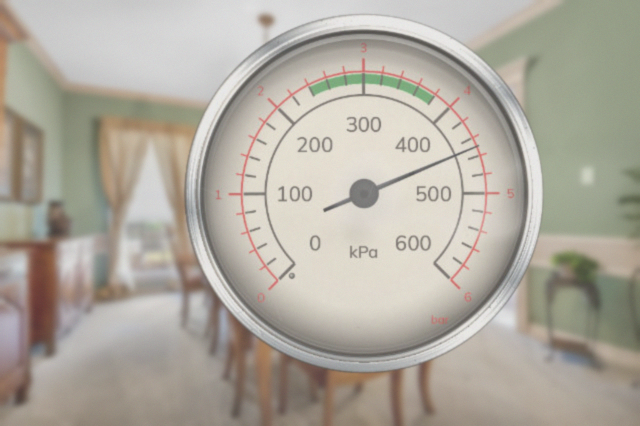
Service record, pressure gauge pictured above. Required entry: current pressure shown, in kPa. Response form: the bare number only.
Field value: 450
